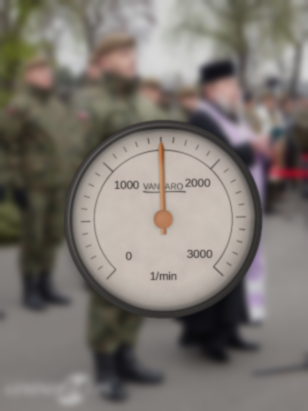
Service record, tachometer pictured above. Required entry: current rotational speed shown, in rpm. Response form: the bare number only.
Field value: 1500
